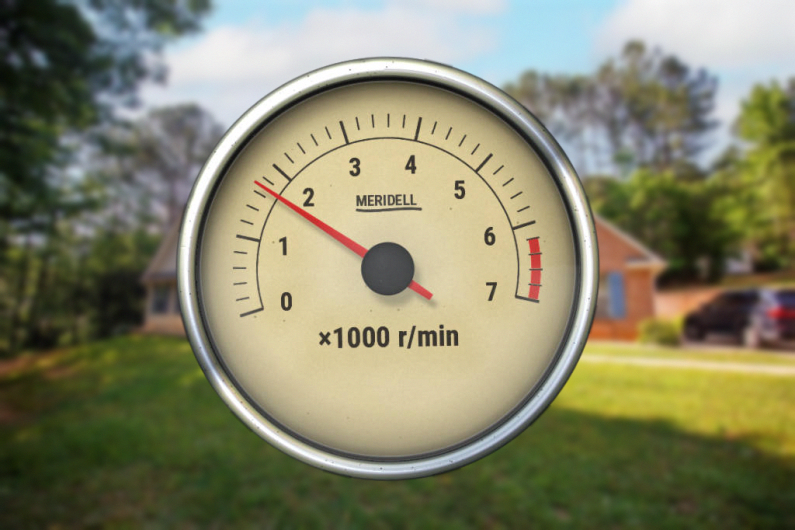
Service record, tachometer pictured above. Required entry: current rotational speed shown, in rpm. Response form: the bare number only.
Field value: 1700
